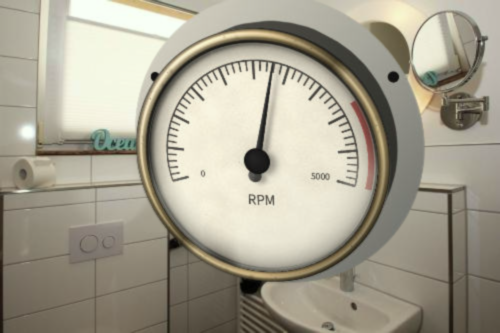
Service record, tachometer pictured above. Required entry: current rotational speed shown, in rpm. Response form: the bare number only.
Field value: 2800
